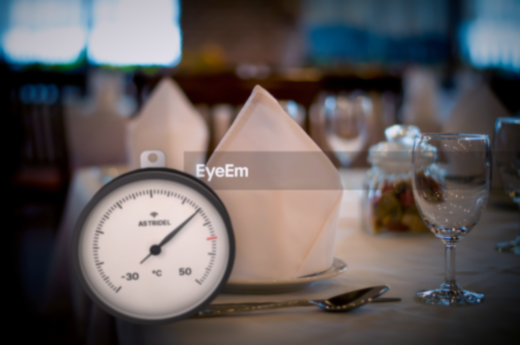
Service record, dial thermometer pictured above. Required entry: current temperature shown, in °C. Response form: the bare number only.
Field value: 25
